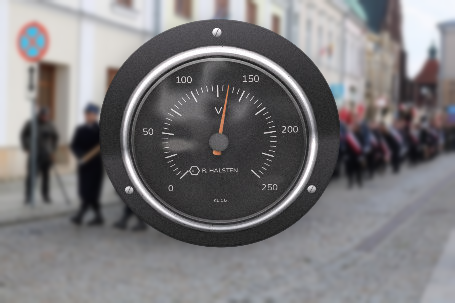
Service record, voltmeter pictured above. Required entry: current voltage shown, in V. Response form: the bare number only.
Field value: 135
